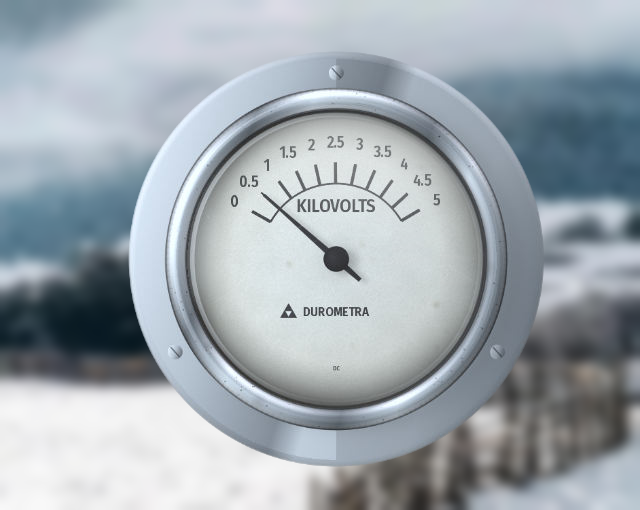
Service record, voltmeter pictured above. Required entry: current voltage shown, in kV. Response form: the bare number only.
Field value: 0.5
